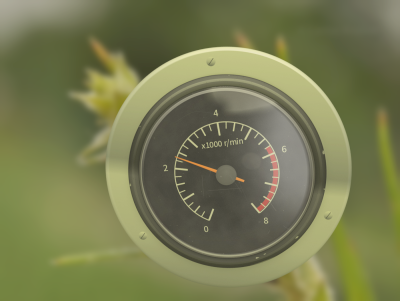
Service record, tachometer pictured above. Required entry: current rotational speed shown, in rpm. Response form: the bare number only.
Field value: 2375
